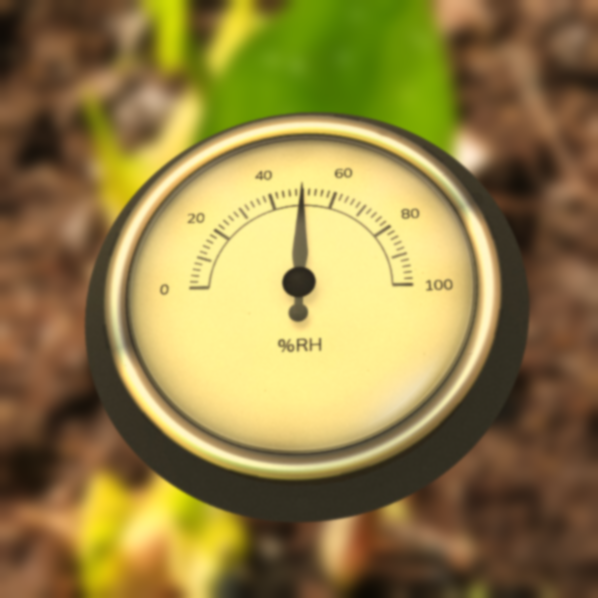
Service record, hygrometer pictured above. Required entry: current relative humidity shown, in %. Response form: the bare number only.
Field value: 50
